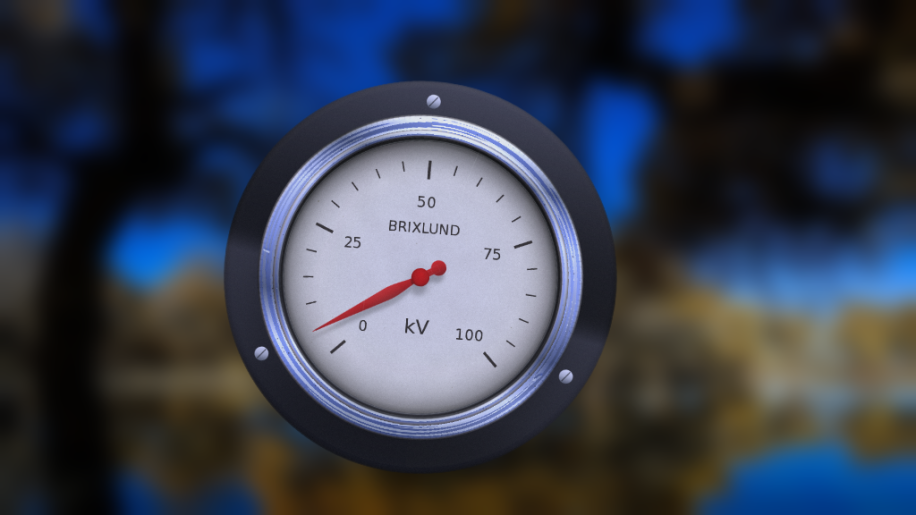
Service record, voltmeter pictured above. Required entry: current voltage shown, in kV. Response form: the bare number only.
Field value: 5
